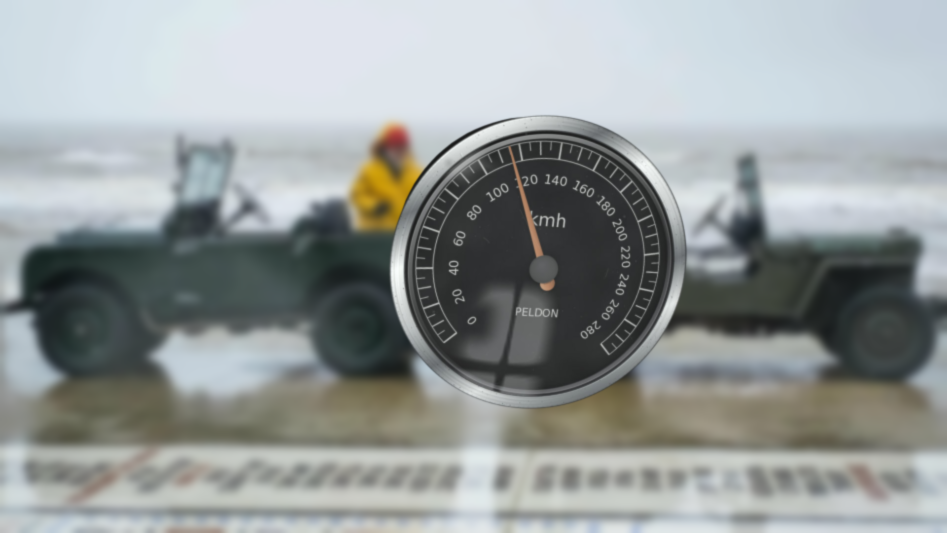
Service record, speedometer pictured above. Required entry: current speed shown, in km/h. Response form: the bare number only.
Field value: 115
